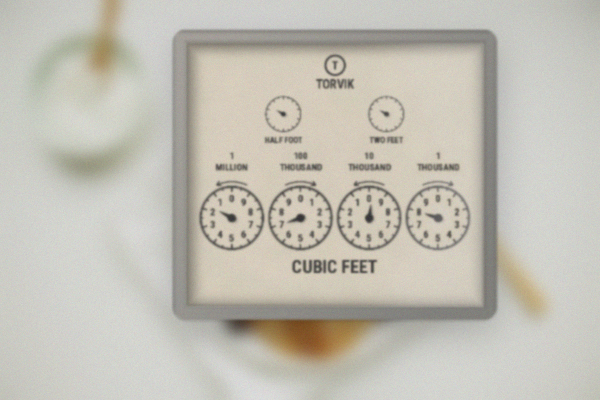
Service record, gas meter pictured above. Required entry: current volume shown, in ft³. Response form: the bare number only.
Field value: 169800
